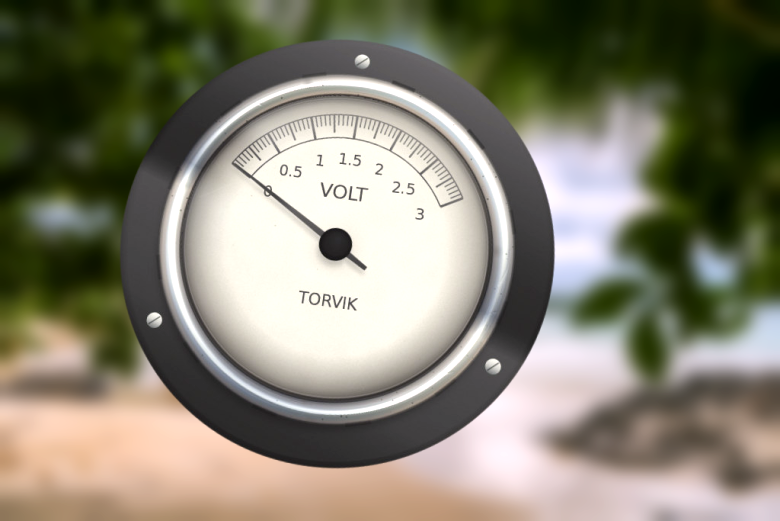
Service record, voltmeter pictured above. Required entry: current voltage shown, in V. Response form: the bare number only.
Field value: 0
